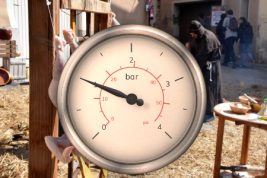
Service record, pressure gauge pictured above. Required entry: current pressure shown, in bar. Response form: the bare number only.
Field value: 1
